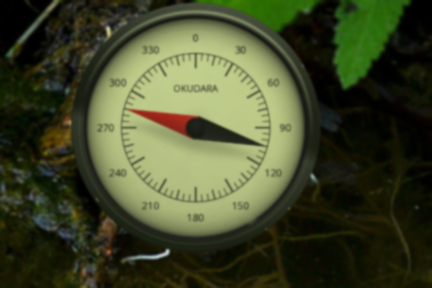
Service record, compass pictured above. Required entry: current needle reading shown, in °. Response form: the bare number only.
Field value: 285
